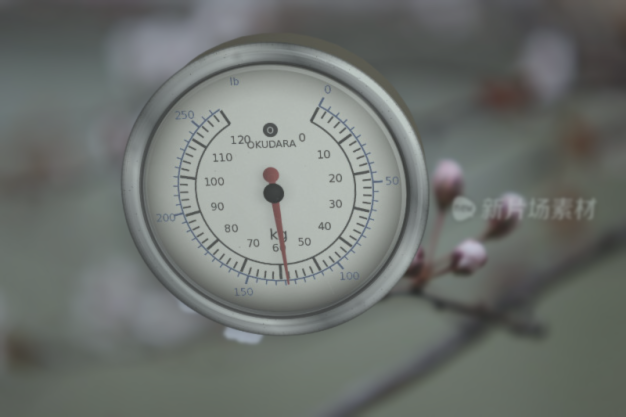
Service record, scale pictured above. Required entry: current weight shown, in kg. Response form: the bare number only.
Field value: 58
